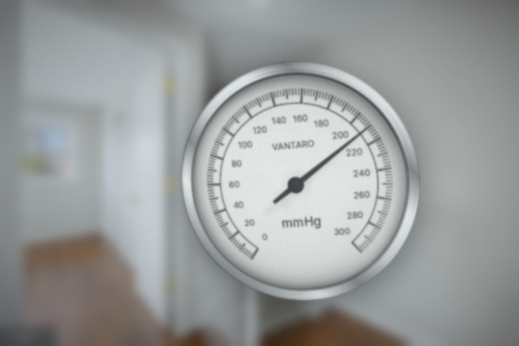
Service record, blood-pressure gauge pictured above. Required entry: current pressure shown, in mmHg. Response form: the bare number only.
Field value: 210
